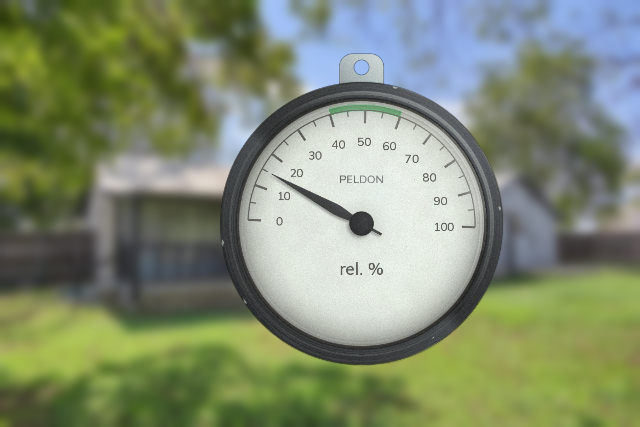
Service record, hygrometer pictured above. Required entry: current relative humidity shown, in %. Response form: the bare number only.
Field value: 15
